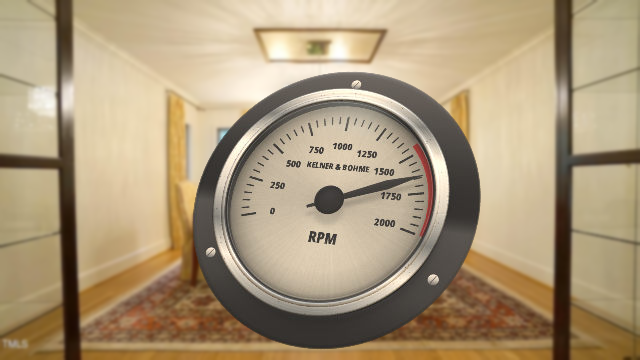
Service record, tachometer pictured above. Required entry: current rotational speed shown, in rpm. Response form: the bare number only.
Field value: 1650
